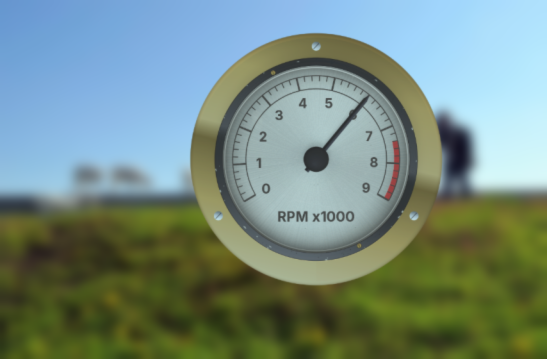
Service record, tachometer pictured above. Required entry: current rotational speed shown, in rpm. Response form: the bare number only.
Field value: 6000
